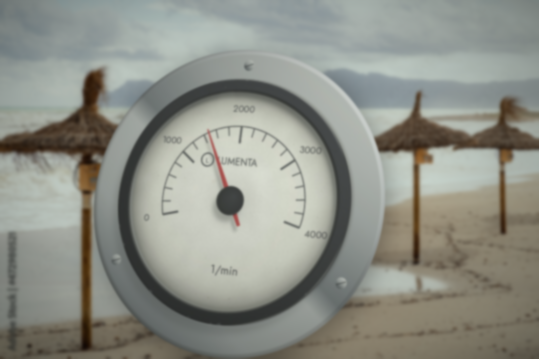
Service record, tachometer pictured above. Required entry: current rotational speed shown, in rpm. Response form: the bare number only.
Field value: 1500
